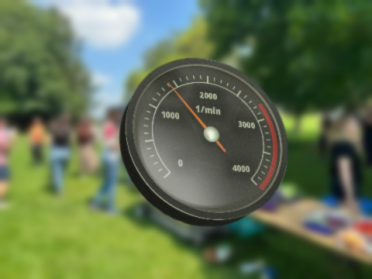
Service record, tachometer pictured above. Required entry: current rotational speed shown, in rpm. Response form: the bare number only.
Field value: 1400
